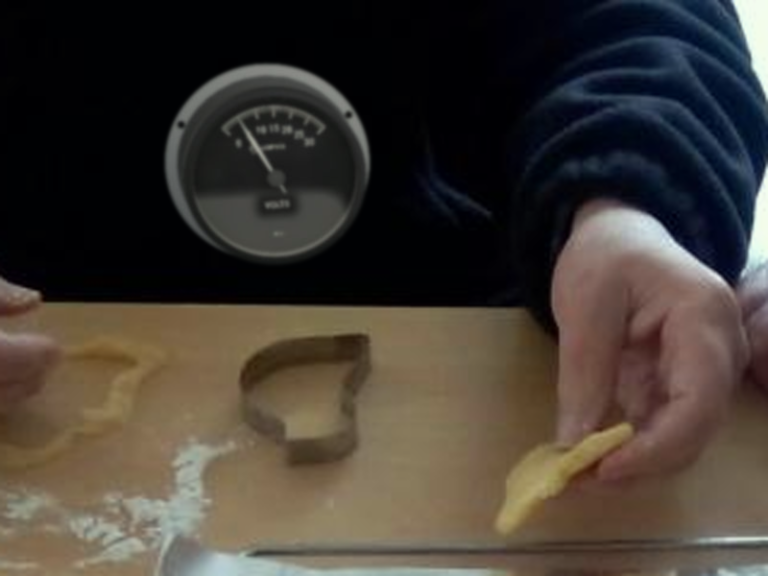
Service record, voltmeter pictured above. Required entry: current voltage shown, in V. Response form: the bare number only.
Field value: 5
